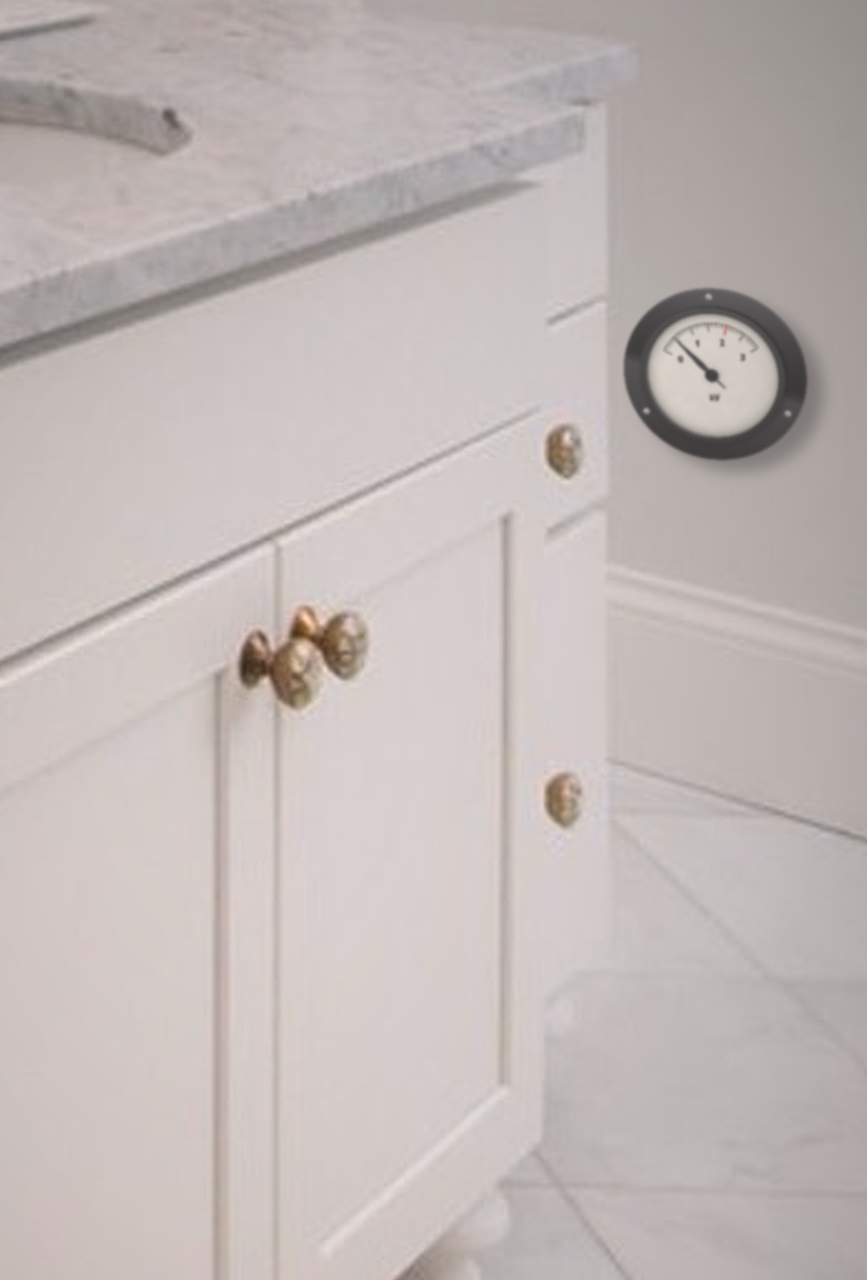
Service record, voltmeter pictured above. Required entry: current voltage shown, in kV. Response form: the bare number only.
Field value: 0.5
